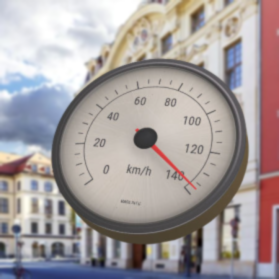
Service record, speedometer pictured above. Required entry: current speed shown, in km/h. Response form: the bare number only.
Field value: 137.5
